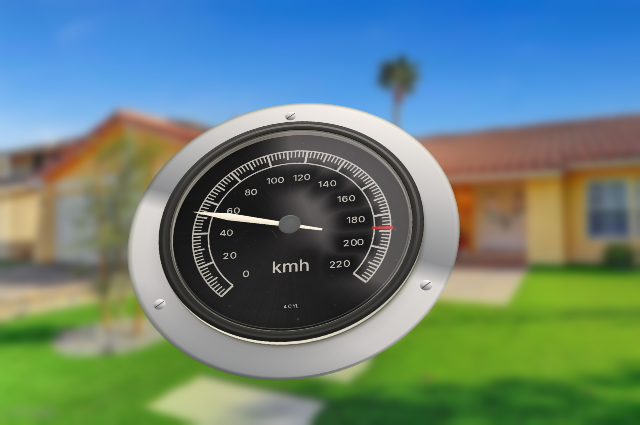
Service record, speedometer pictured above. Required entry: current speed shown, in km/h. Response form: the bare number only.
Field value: 50
